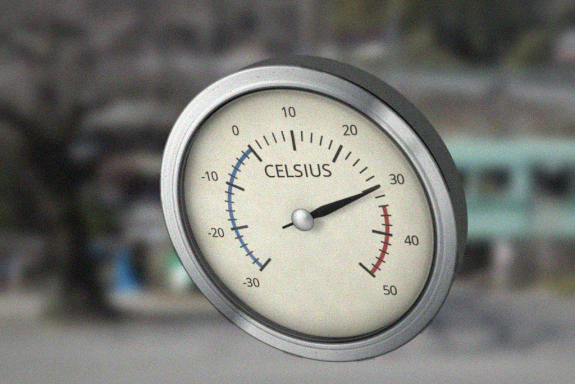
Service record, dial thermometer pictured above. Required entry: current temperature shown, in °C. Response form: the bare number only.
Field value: 30
